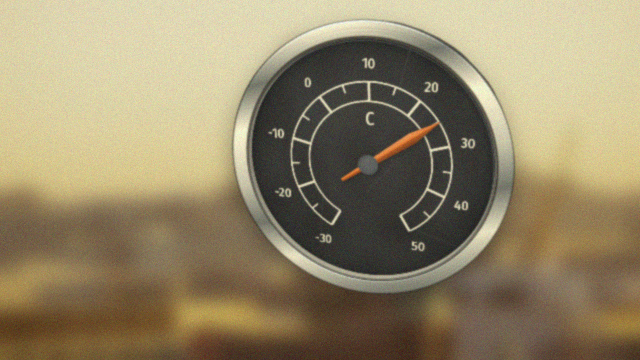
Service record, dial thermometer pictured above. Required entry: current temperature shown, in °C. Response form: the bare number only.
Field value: 25
